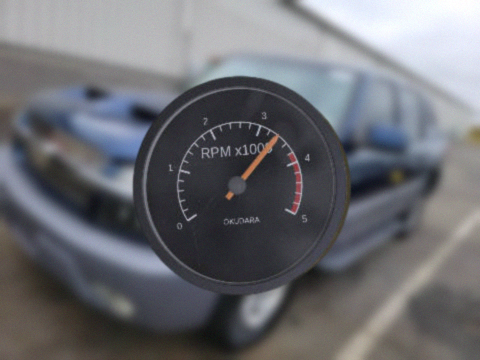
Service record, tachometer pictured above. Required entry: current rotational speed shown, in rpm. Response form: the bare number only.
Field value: 3400
